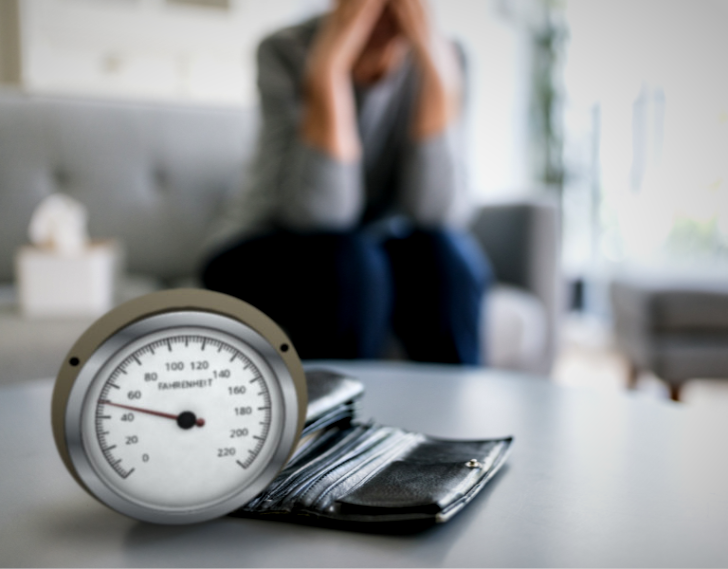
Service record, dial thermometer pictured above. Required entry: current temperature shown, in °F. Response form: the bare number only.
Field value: 50
